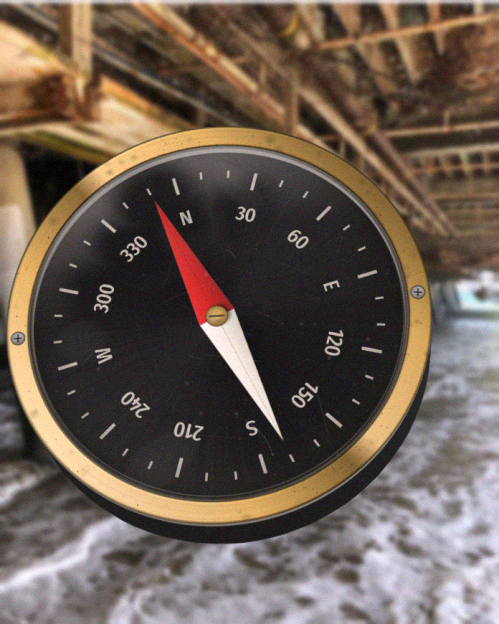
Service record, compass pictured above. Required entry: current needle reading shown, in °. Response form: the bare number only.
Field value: 350
